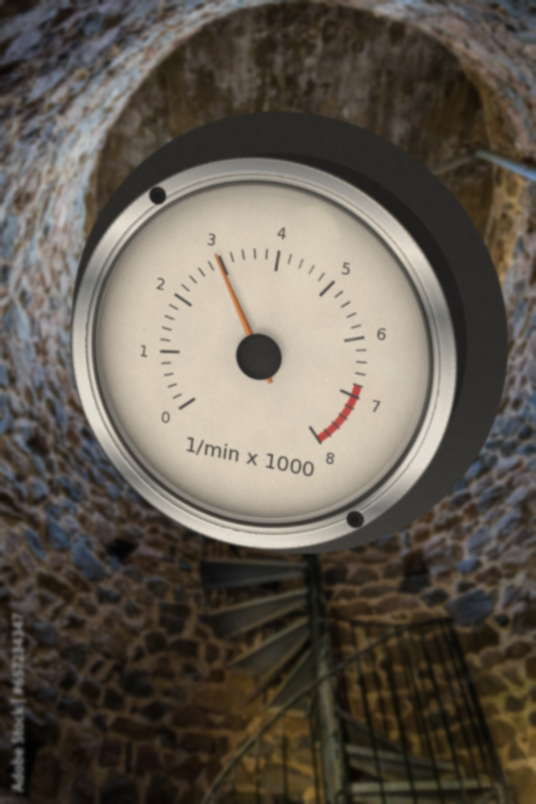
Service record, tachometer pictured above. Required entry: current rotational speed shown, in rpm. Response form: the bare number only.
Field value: 3000
